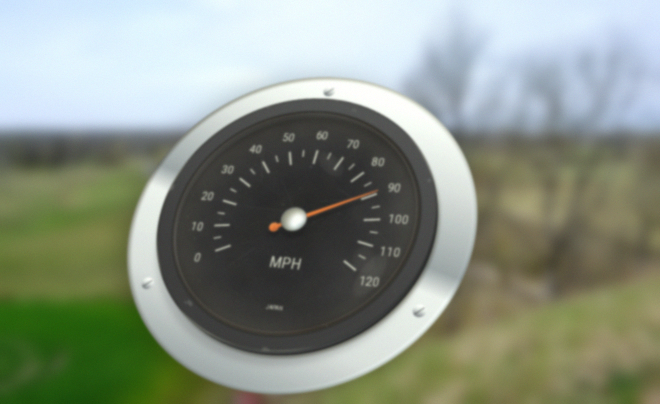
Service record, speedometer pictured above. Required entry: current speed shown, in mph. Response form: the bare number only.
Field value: 90
